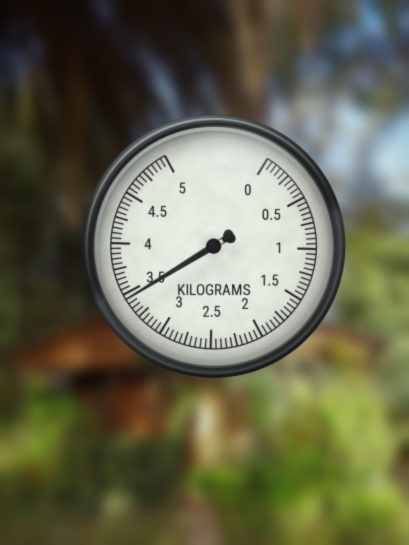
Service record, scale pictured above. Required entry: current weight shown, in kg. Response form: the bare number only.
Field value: 3.45
